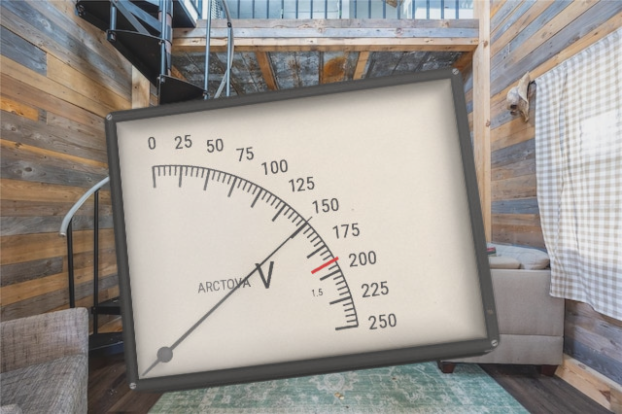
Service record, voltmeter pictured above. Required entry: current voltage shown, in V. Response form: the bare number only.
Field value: 150
